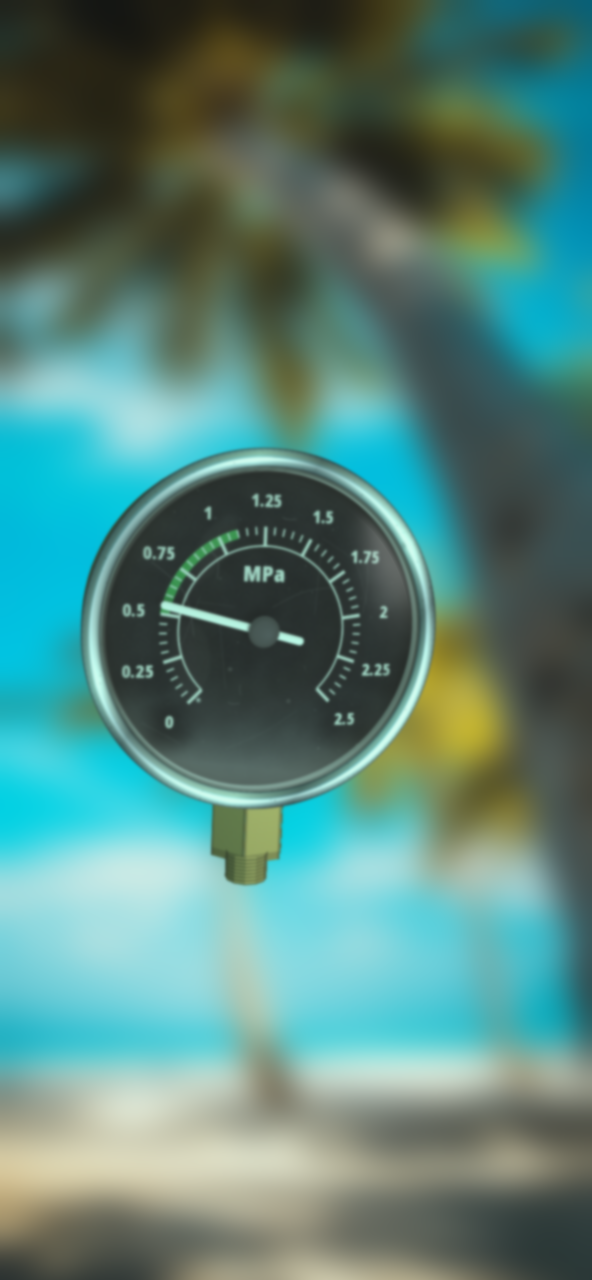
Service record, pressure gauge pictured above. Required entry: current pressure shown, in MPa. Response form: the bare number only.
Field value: 0.55
